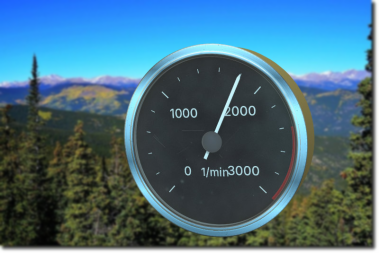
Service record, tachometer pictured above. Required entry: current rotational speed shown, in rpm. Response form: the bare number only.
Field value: 1800
